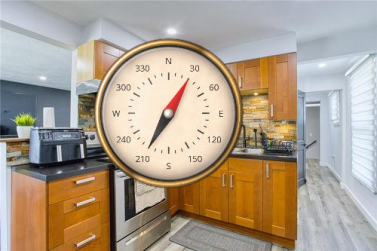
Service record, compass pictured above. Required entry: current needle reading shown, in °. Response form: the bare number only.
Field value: 30
